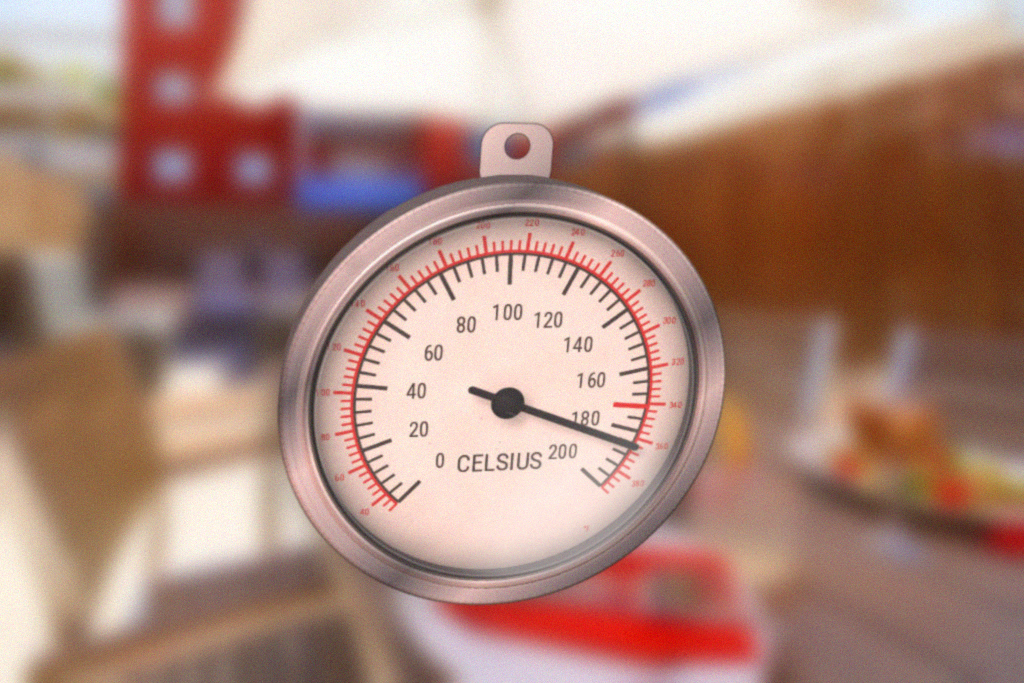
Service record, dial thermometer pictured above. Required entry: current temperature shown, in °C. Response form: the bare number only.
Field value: 184
